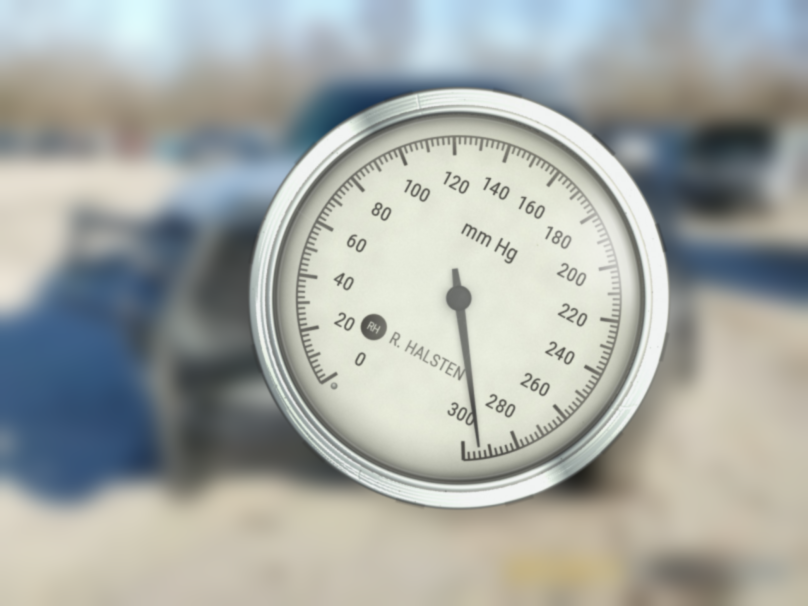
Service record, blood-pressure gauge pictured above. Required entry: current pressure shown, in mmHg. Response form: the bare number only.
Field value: 294
